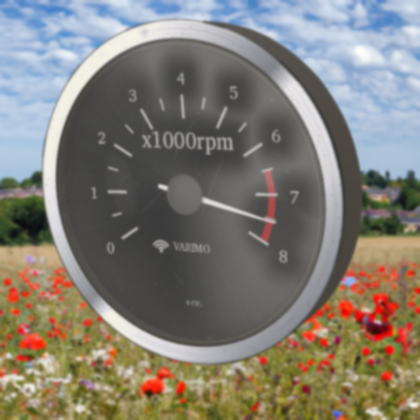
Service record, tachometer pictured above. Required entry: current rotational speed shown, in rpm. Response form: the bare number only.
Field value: 7500
